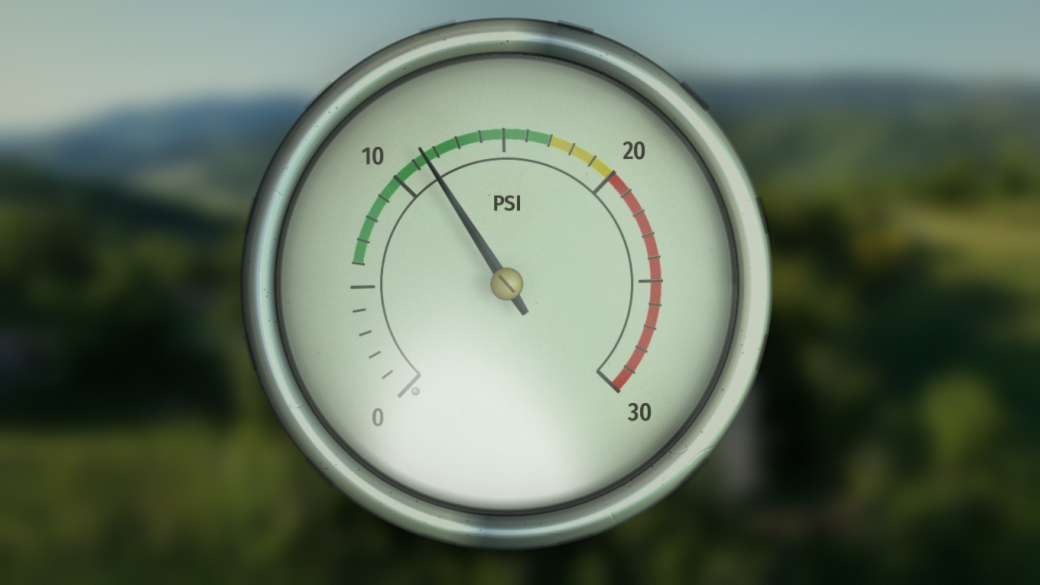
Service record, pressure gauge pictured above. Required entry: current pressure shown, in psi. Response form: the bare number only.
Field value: 11.5
